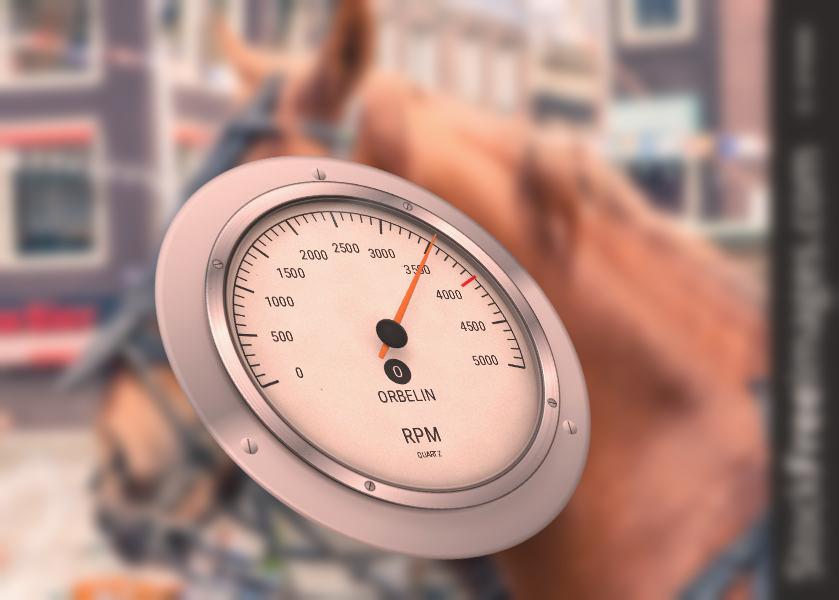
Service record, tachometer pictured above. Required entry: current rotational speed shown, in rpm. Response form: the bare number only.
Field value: 3500
